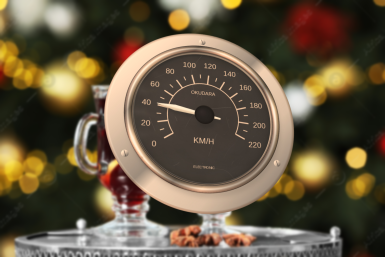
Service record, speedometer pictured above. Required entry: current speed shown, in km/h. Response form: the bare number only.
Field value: 40
